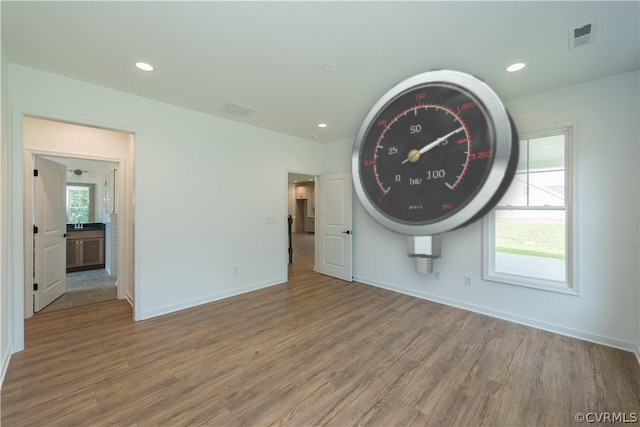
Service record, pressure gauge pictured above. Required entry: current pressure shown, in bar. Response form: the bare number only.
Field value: 75
